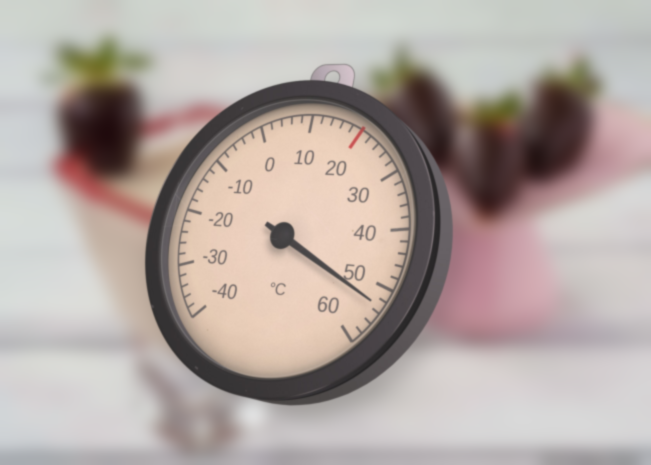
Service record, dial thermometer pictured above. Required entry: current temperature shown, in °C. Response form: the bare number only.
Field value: 53
